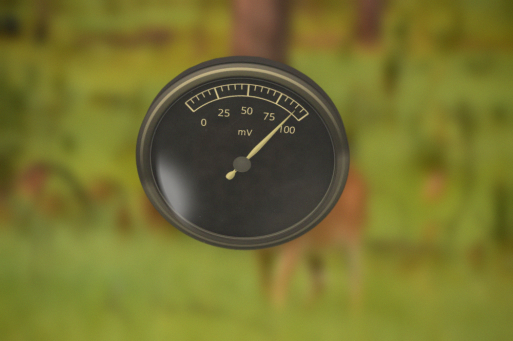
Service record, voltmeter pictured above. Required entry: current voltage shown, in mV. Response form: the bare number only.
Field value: 90
